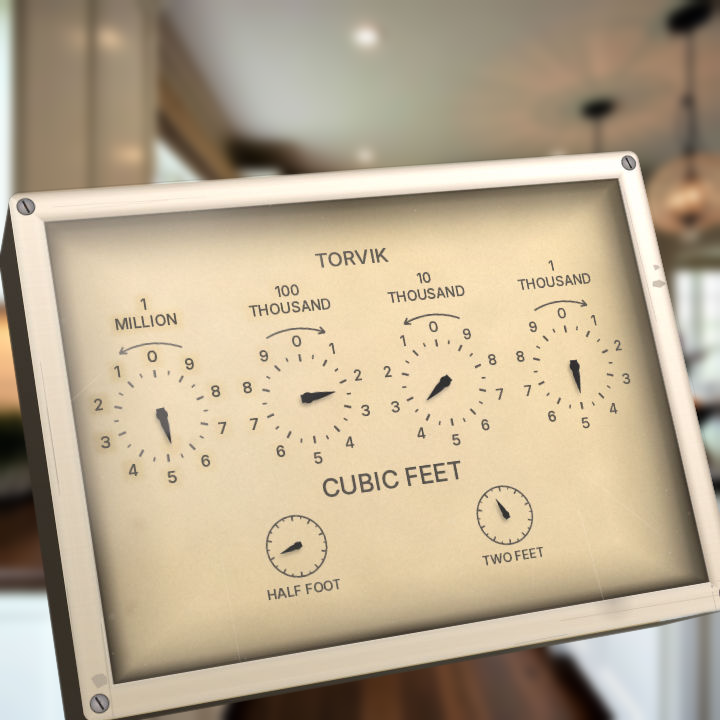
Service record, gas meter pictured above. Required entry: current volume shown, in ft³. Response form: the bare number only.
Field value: 523500
